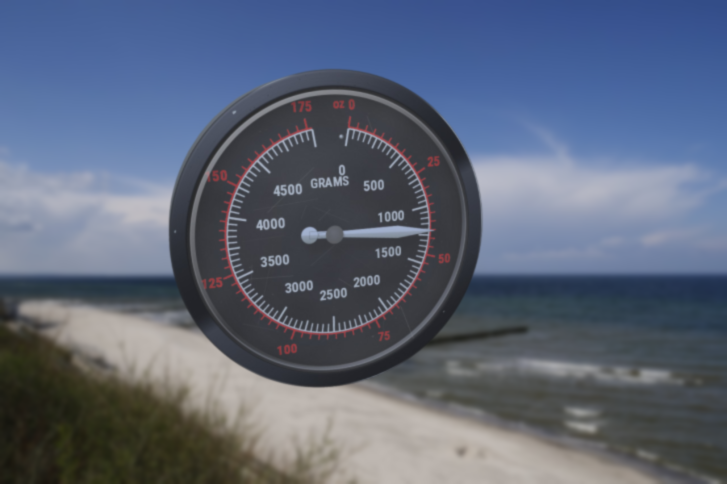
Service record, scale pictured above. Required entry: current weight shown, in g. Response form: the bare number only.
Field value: 1200
